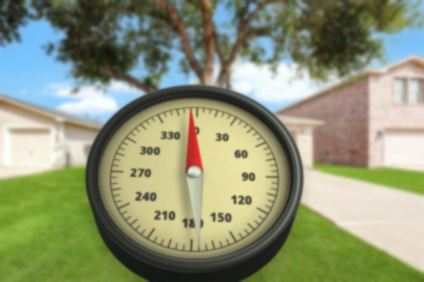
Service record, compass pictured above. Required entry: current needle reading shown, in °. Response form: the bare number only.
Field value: 355
